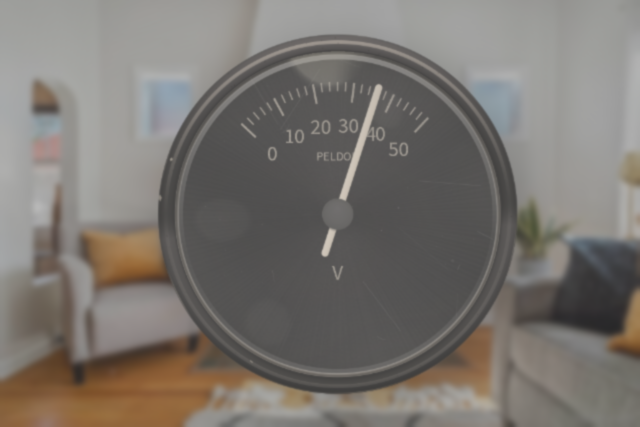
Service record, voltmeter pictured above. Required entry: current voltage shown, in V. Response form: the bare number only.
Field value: 36
